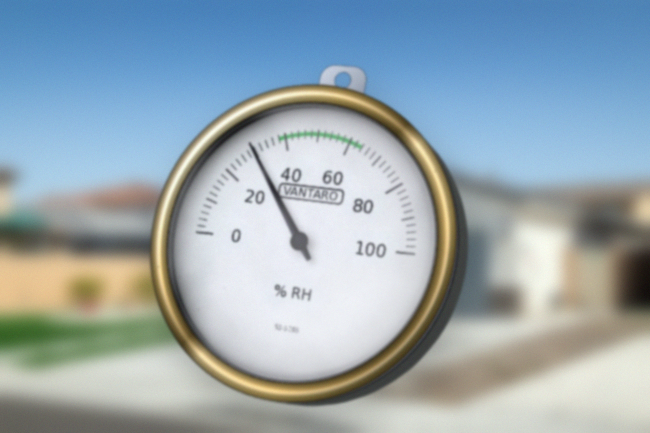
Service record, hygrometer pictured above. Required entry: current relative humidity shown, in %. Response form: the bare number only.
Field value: 30
